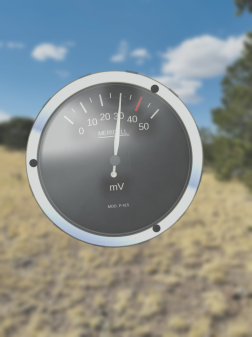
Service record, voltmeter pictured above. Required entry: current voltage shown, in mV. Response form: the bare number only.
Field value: 30
